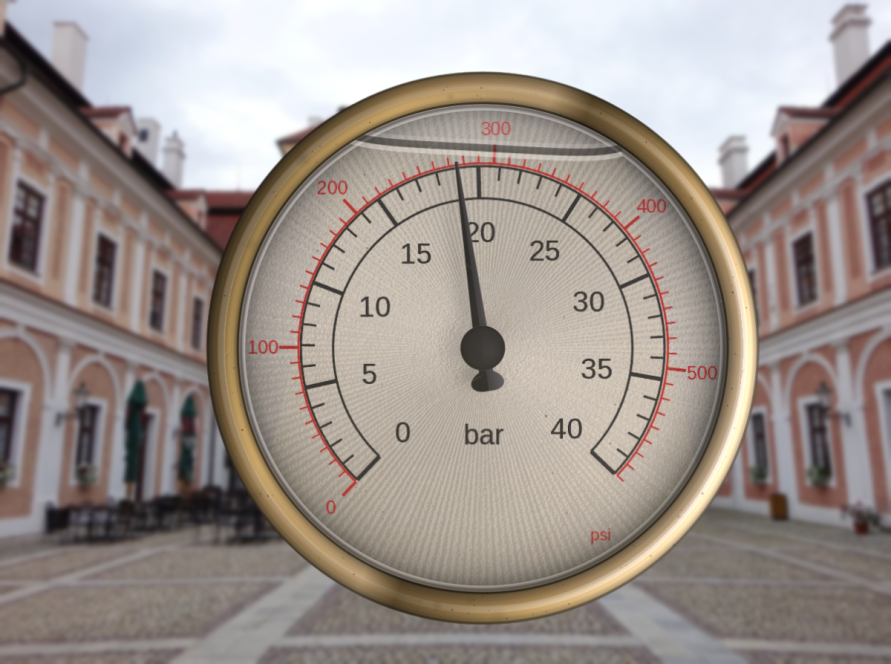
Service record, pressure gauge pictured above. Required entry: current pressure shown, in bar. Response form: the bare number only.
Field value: 19
